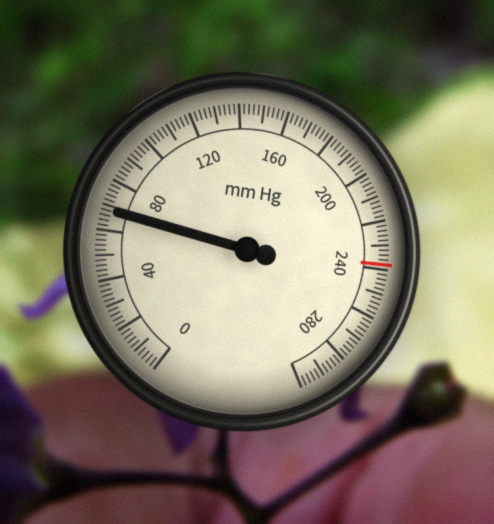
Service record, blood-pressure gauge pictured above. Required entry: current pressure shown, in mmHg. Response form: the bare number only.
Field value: 68
